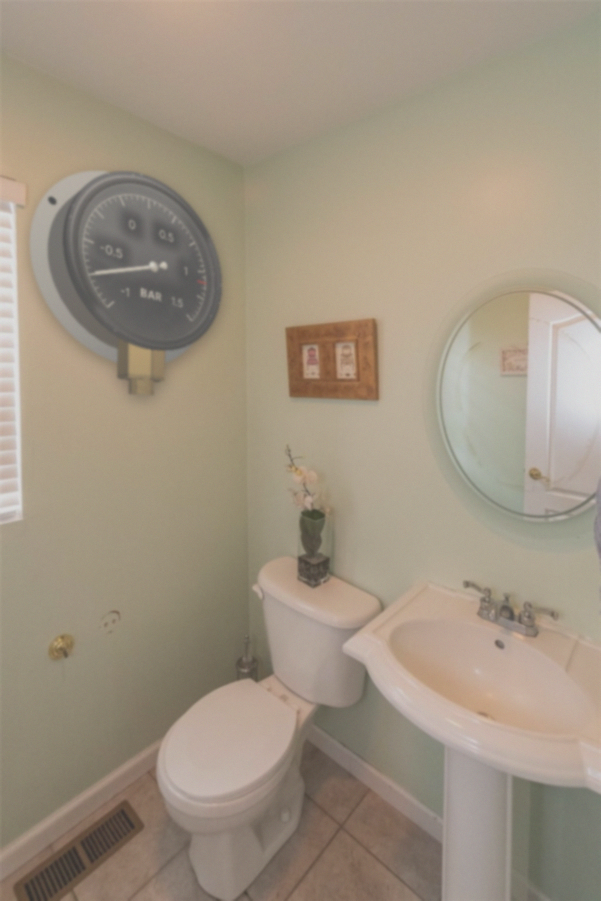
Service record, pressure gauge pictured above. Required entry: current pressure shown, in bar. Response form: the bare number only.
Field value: -0.75
